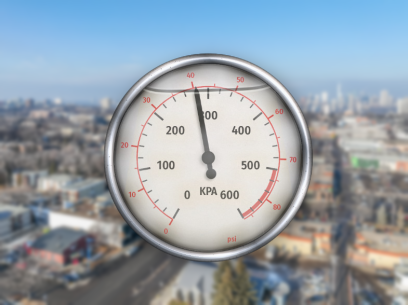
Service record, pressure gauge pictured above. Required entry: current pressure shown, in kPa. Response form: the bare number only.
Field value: 280
